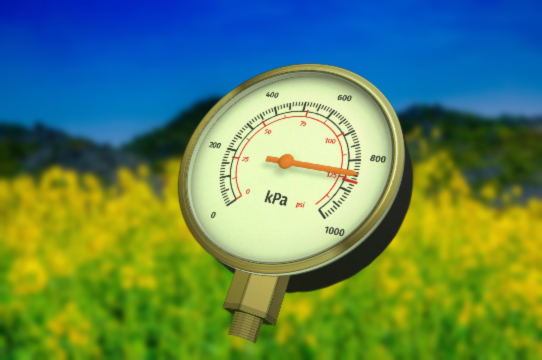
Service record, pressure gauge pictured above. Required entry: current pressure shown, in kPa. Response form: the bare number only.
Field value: 850
